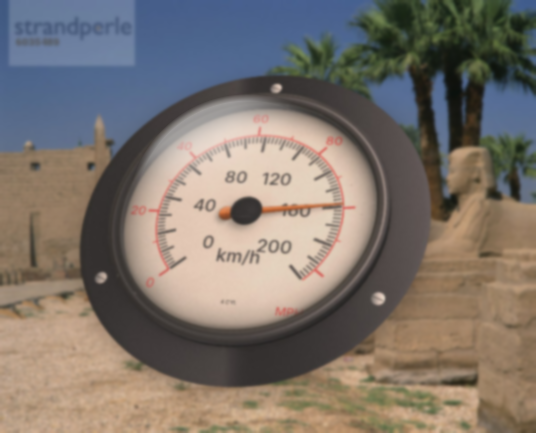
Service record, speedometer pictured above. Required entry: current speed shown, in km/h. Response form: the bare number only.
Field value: 160
